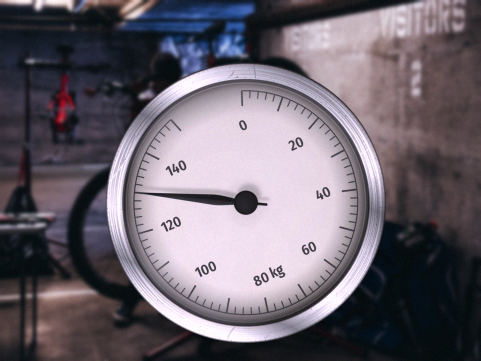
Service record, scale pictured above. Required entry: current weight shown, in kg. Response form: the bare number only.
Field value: 130
